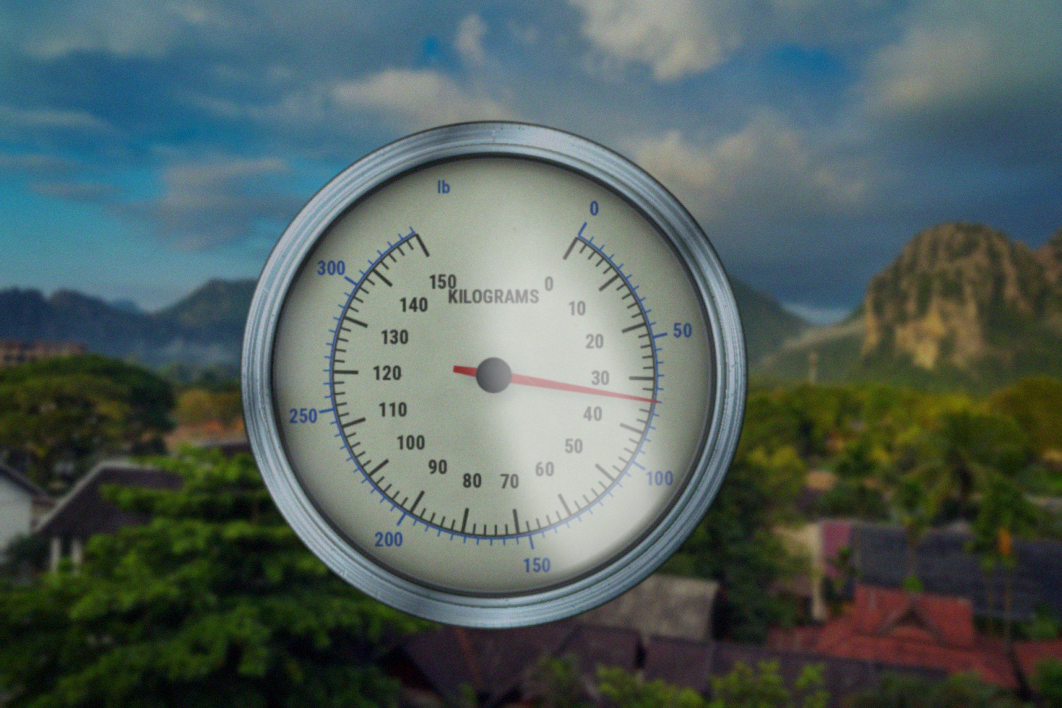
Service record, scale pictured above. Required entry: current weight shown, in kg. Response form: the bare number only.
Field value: 34
